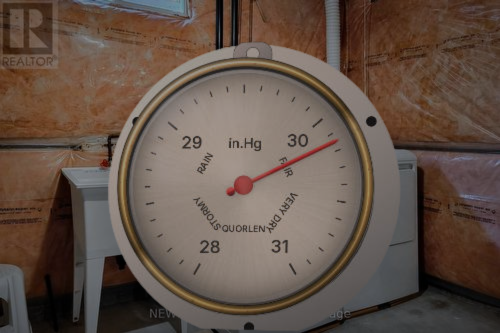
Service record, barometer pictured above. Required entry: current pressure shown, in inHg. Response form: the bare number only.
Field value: 30.15
